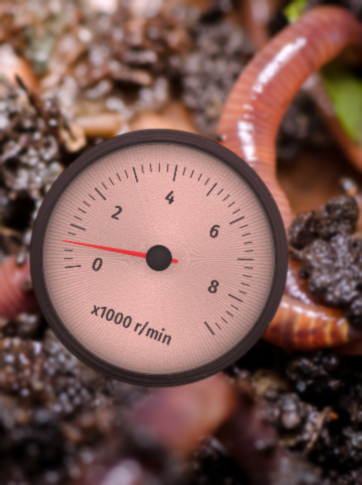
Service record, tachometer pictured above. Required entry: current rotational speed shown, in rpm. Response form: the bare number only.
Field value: 600
